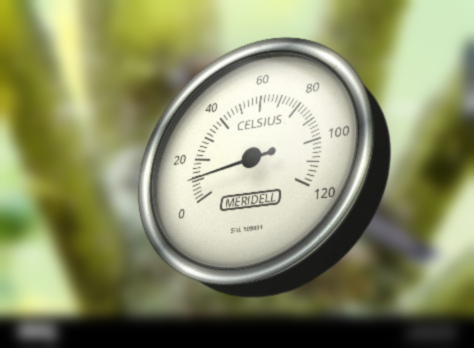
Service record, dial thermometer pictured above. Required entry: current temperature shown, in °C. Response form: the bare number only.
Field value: 10
